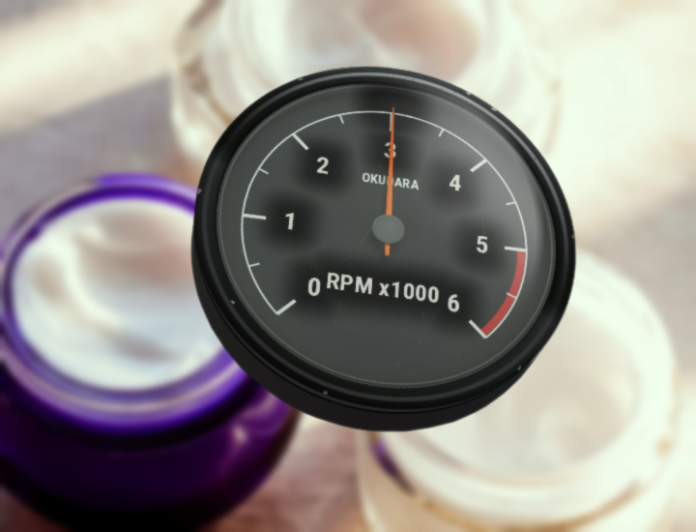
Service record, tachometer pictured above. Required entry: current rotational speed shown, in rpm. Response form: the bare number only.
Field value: 3000
